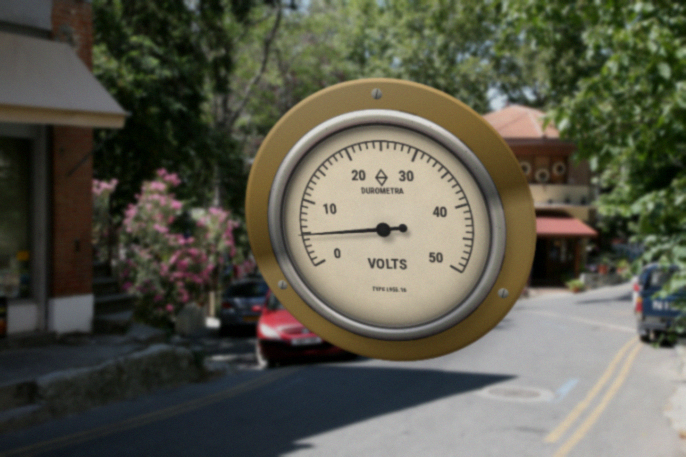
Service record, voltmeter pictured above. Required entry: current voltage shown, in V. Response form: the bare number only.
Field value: 5
